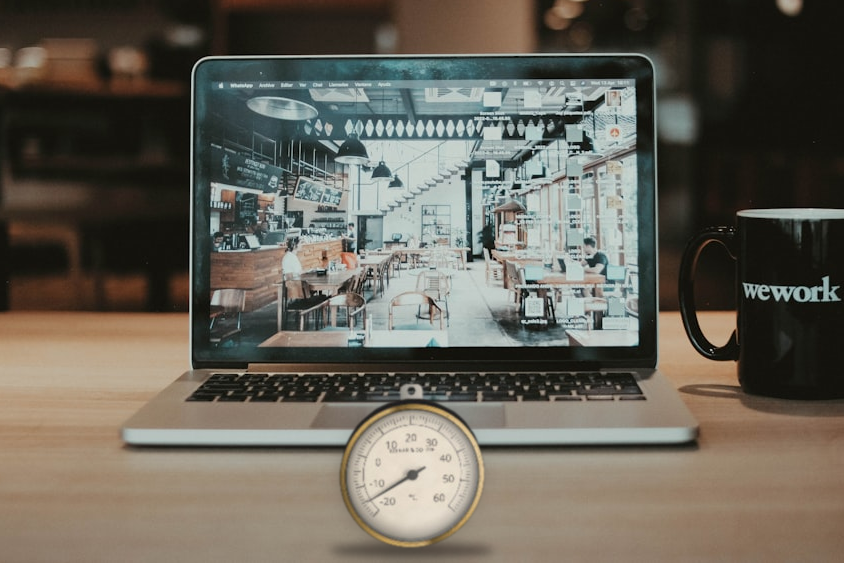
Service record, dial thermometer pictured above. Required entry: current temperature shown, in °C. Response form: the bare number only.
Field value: -15
